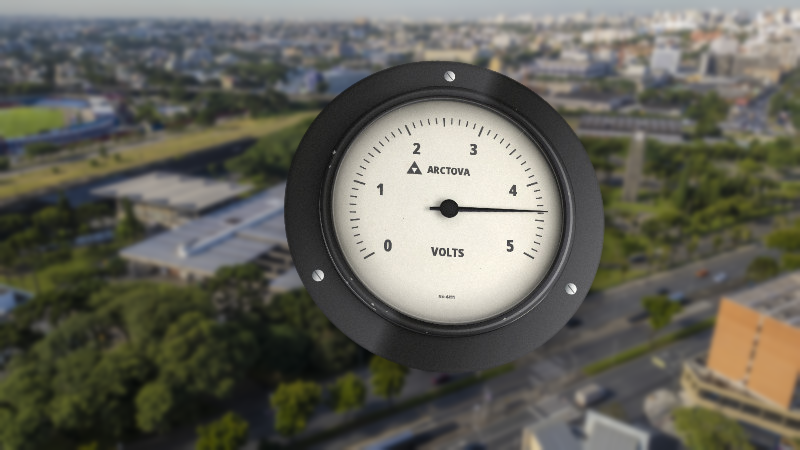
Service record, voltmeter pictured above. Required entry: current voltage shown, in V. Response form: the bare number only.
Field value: 4.4
